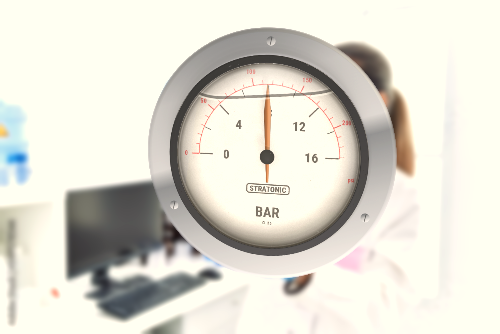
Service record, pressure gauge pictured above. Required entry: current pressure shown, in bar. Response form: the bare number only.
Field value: 8
